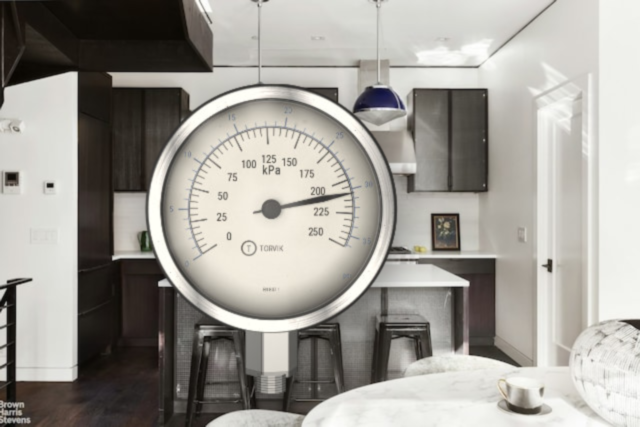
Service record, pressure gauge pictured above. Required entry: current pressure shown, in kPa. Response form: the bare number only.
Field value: 210
